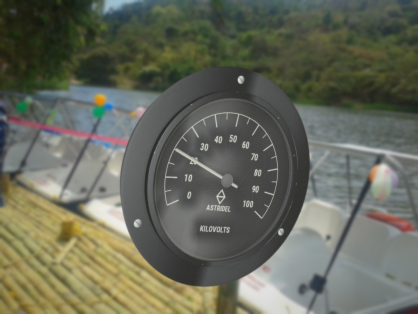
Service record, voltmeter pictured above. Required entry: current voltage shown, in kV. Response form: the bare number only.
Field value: 20
